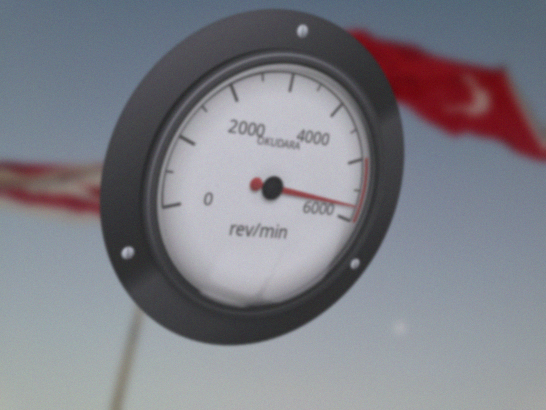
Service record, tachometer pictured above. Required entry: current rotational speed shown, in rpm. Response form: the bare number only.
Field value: 5750
